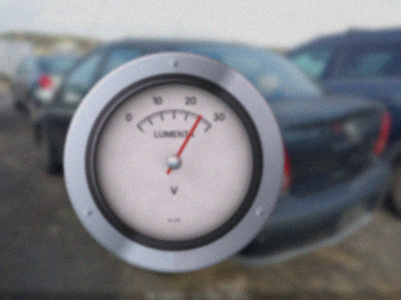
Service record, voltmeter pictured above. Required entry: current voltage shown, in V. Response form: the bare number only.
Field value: 25
